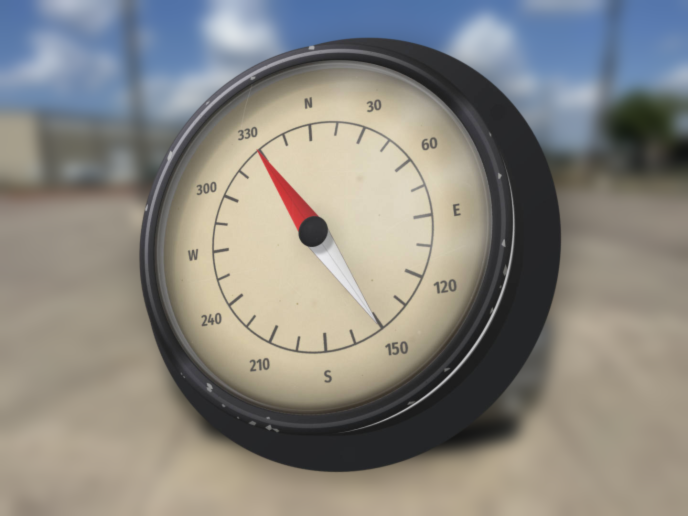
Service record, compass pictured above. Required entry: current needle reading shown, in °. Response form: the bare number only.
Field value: 330
